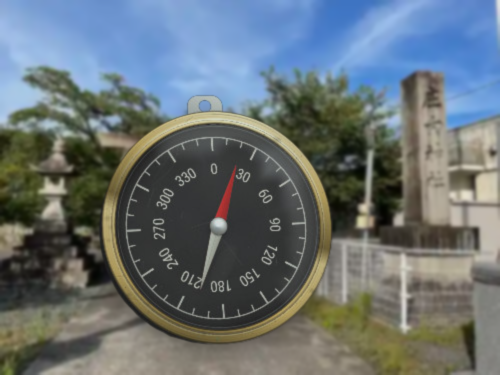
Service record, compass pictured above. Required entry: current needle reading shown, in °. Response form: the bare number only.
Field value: 20
